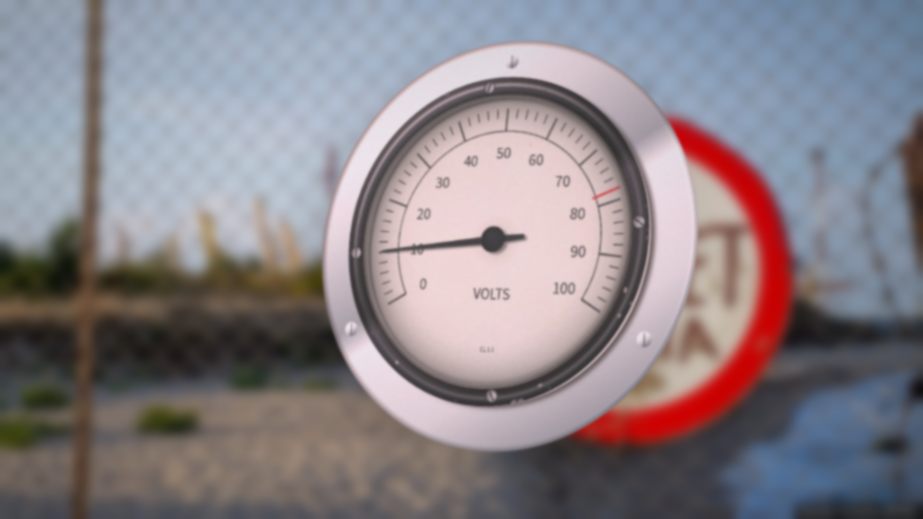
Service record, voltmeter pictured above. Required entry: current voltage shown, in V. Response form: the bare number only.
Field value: 10
